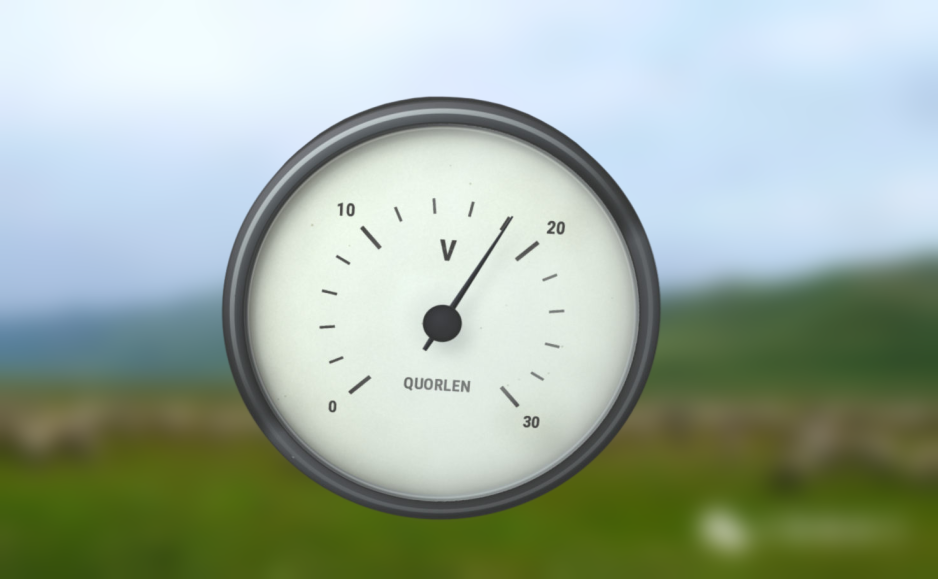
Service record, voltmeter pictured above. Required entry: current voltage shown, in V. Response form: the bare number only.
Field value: 18
